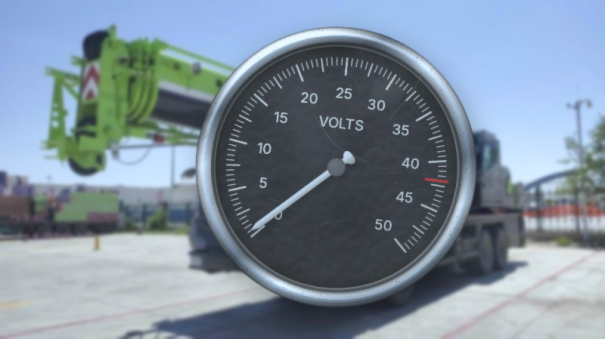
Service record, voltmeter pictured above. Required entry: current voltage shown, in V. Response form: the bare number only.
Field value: 0.5
